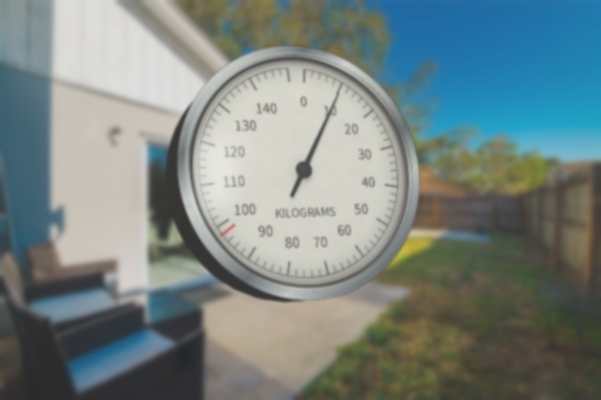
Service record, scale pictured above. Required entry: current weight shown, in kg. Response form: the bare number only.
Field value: 10
